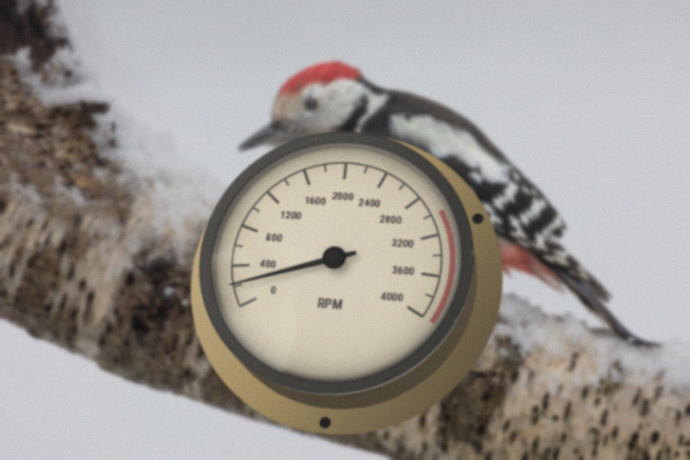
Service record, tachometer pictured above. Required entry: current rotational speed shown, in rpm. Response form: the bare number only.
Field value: 200
